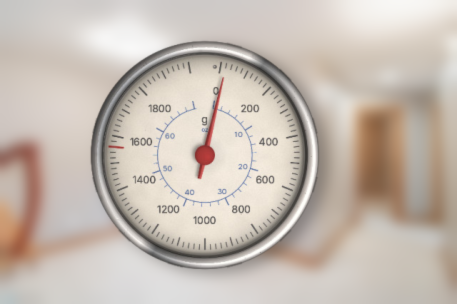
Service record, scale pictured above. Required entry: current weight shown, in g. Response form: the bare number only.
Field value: 20
